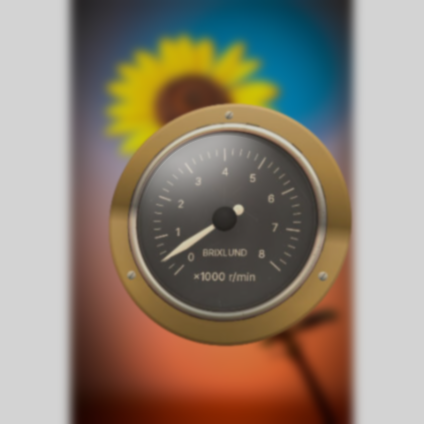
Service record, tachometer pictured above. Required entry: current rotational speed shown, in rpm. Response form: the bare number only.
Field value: 400
